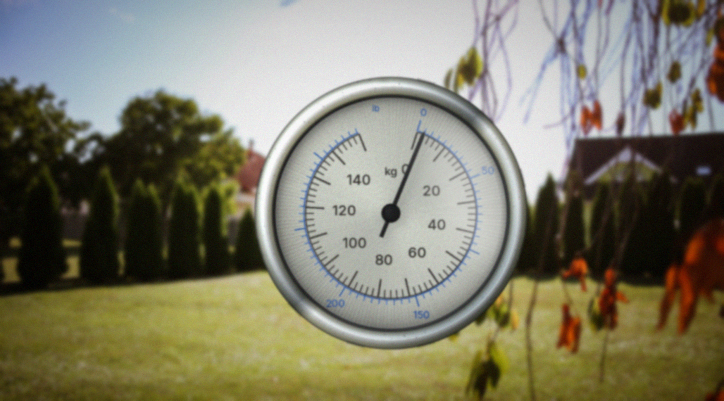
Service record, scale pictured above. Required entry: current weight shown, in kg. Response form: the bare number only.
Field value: 2
